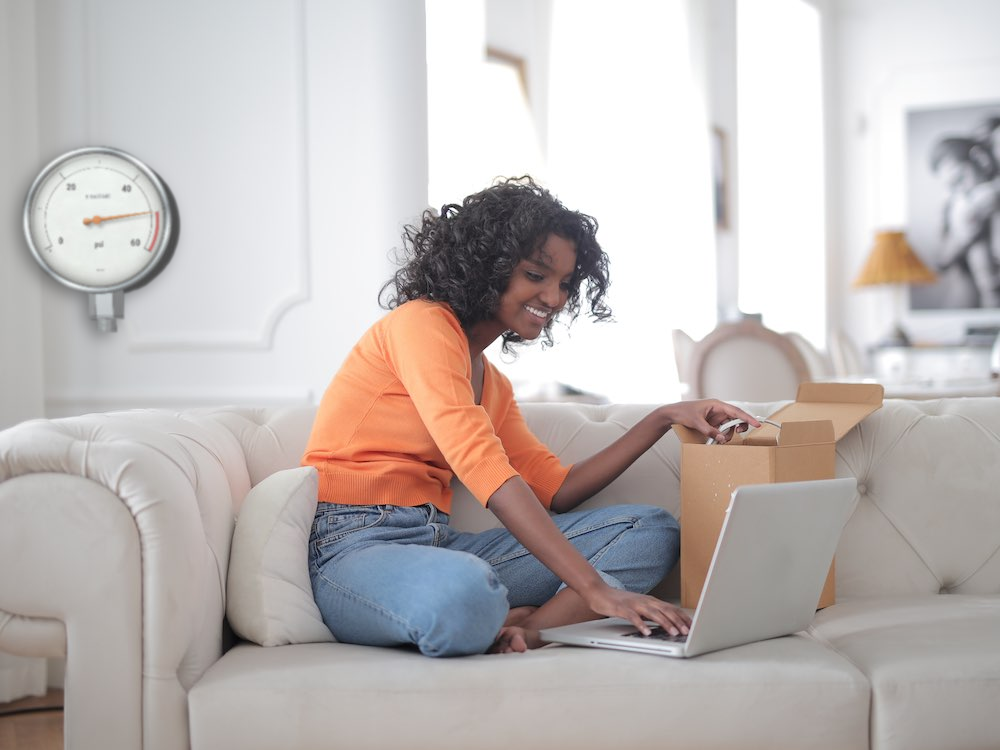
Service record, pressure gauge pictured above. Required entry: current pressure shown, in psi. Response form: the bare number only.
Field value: 50
